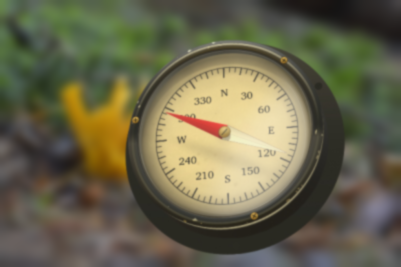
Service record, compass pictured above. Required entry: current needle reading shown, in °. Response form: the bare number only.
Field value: 295
